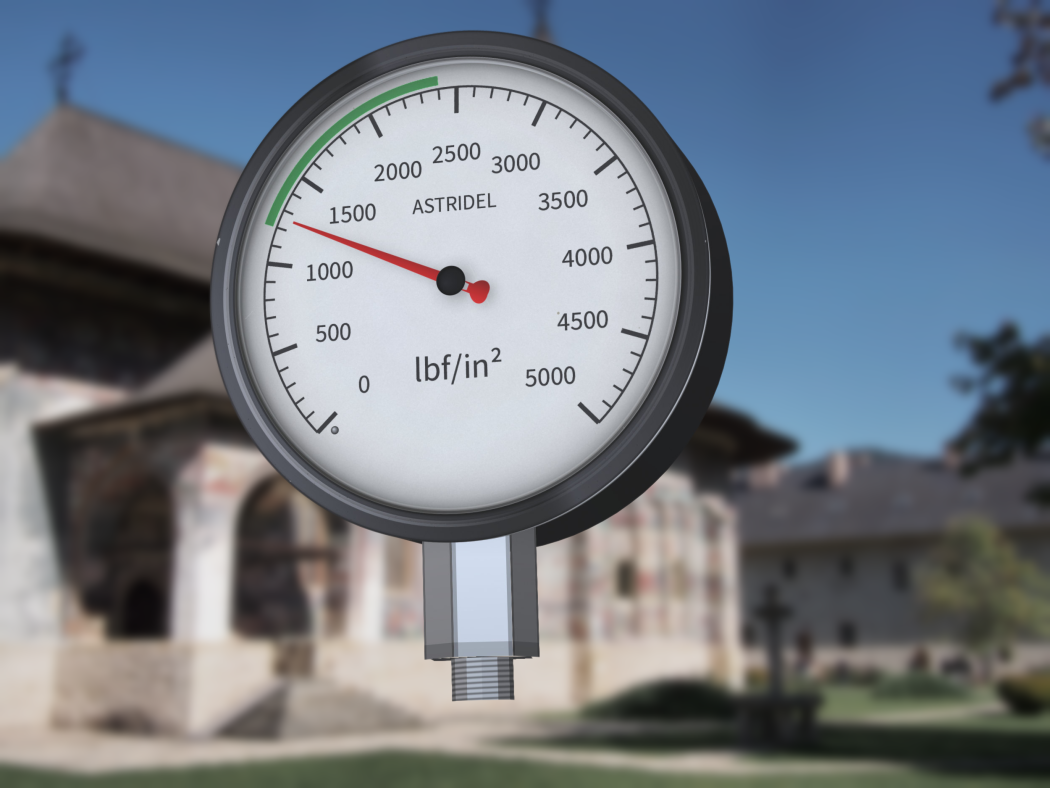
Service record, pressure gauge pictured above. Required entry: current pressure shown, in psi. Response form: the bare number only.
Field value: 1250
